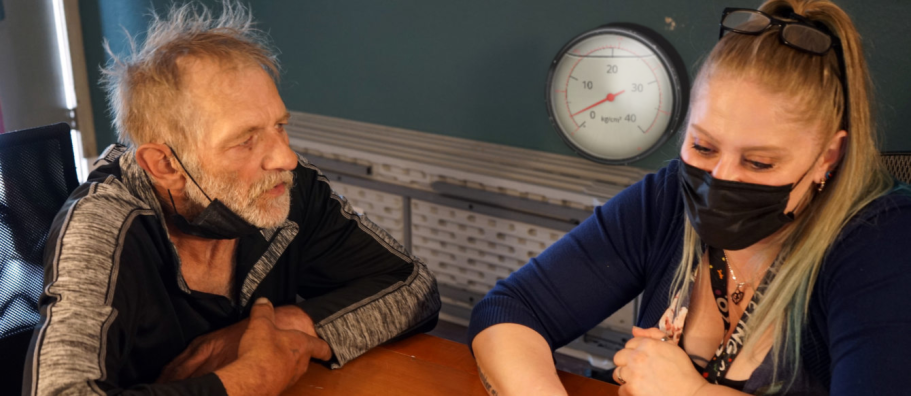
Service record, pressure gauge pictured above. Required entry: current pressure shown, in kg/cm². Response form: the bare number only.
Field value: 2.5
